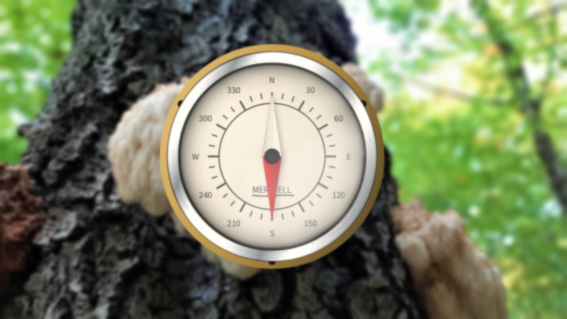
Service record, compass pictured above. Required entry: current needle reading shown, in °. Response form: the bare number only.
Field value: 180
